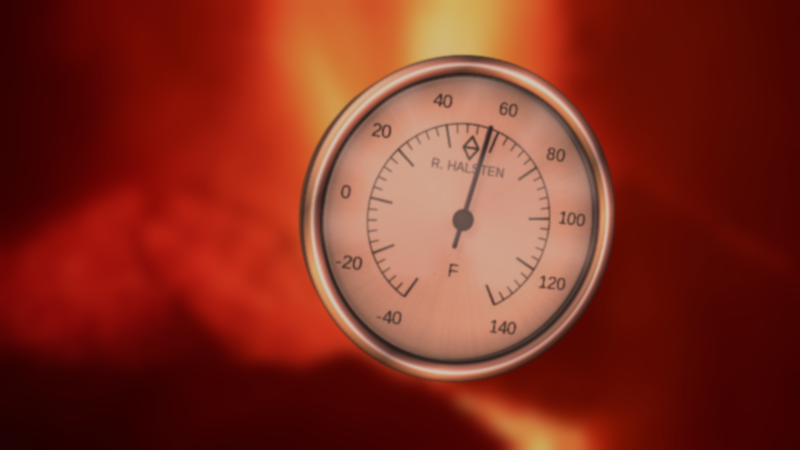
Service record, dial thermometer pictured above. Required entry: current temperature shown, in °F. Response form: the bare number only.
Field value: 56
